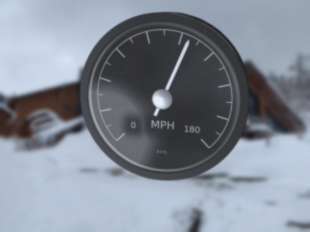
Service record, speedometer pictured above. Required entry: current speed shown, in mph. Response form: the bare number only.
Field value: 105
